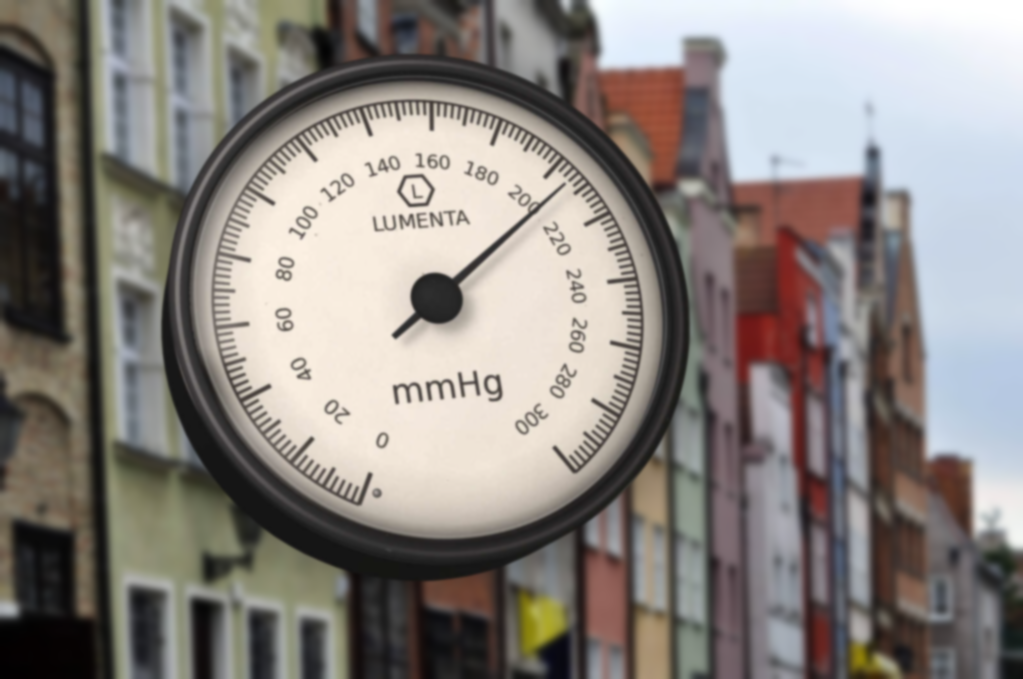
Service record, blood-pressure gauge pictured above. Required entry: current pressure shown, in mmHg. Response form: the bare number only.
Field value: 206
